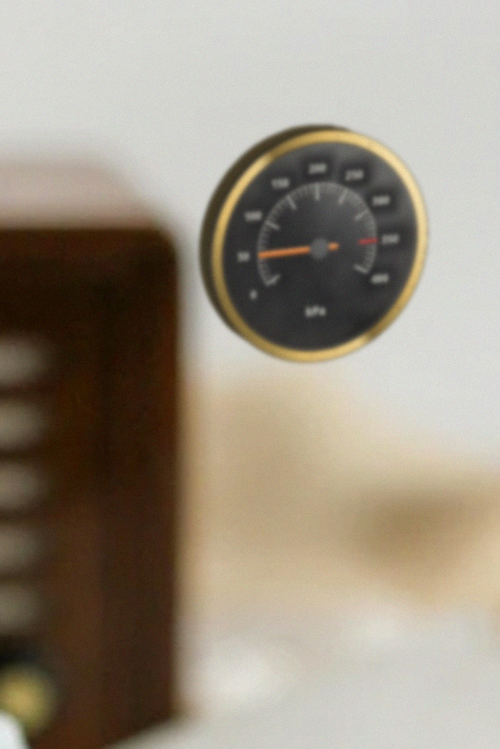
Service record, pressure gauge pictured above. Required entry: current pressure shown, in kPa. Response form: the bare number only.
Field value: 50
